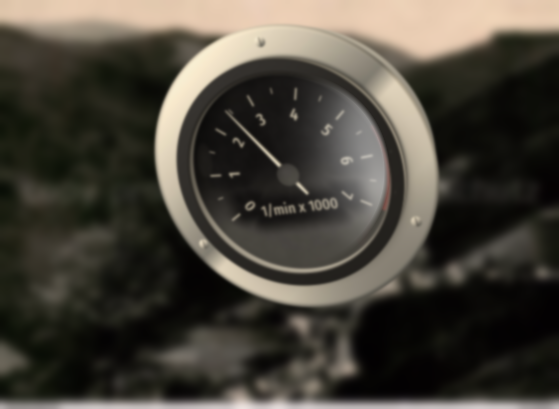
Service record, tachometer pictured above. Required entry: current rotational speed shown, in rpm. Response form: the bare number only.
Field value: 2500
